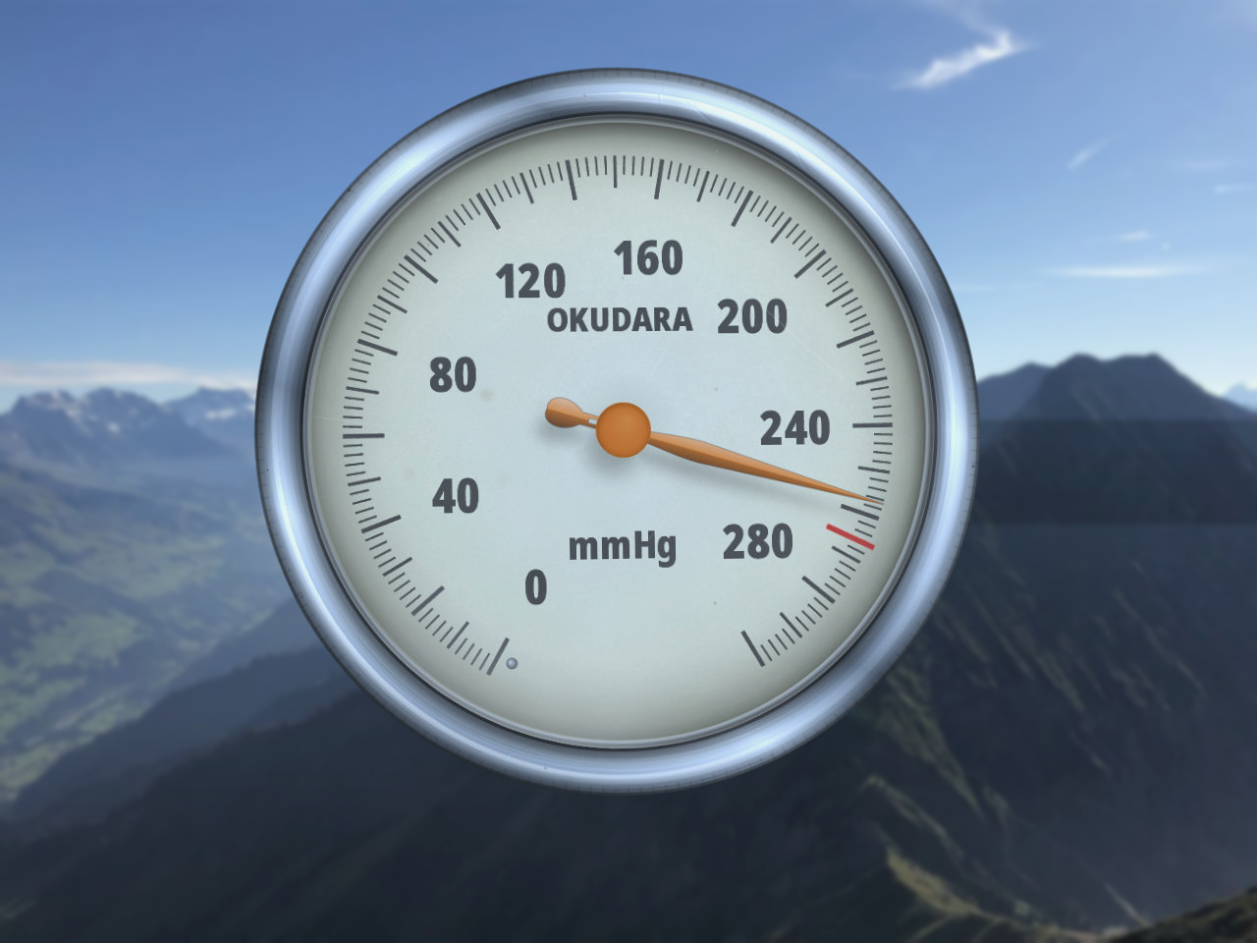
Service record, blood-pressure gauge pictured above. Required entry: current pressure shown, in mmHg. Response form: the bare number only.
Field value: 257
